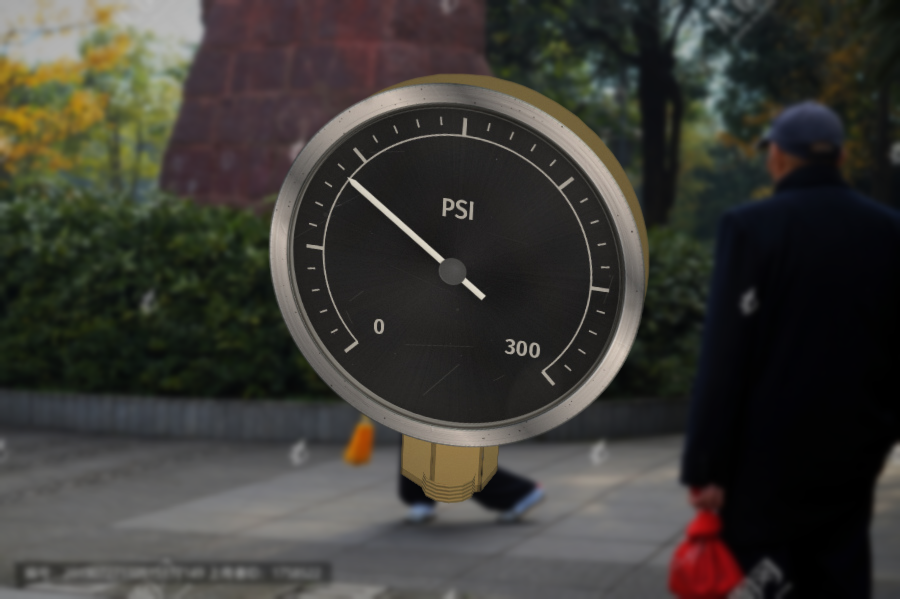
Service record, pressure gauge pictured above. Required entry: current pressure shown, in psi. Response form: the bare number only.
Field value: 90
